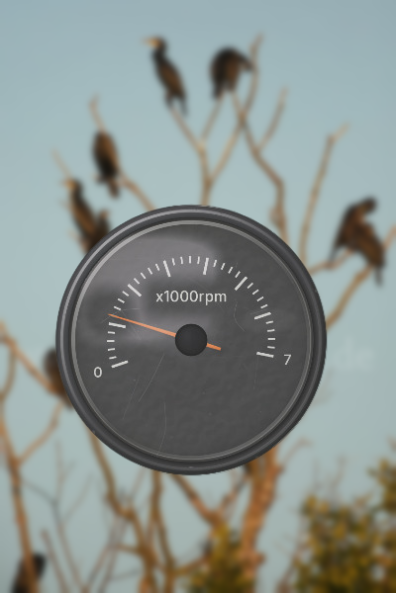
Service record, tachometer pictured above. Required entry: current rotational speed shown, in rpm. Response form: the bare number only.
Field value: 1200
